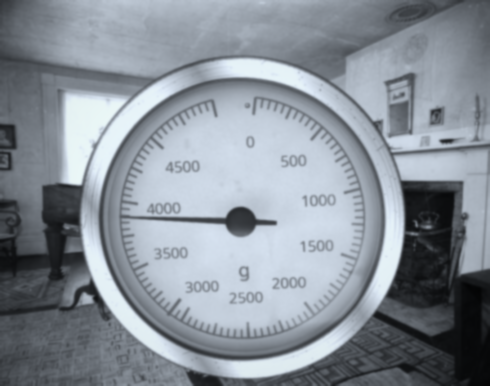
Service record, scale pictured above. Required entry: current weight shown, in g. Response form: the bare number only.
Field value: 3900
